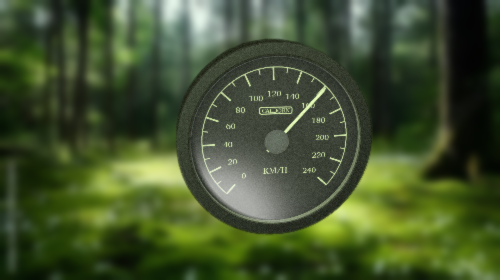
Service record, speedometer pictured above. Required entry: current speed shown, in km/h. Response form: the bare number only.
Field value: 160
